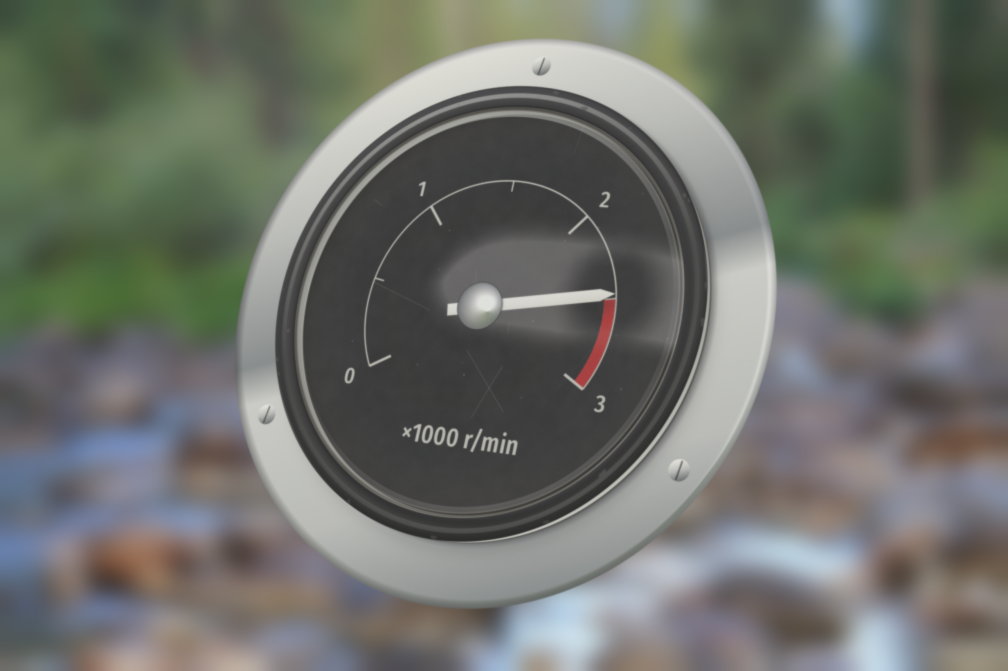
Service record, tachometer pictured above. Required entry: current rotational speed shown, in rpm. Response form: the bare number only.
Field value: 2500
